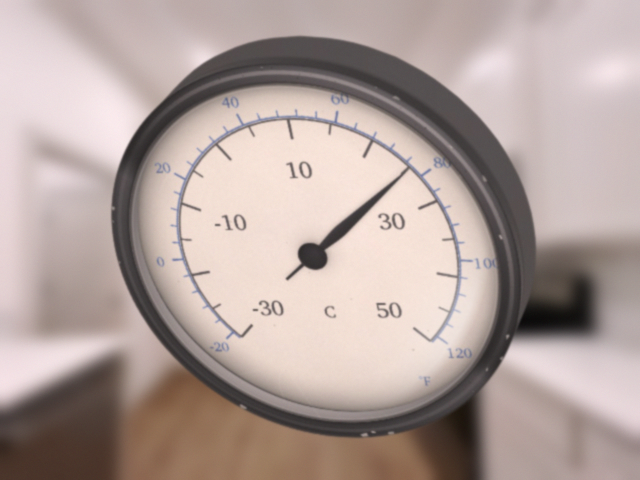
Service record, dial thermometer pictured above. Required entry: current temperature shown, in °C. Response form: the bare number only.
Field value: 25
